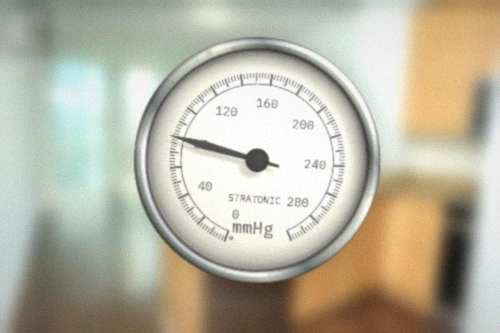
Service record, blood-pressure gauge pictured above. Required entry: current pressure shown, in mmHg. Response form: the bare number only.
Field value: 80
